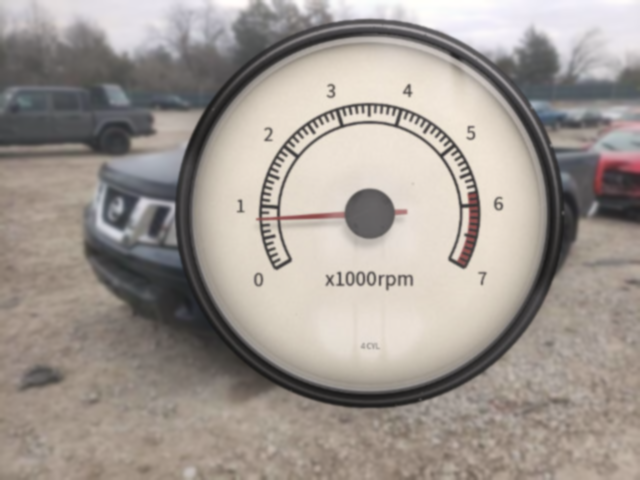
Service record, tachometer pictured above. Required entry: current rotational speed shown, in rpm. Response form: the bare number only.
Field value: 800
